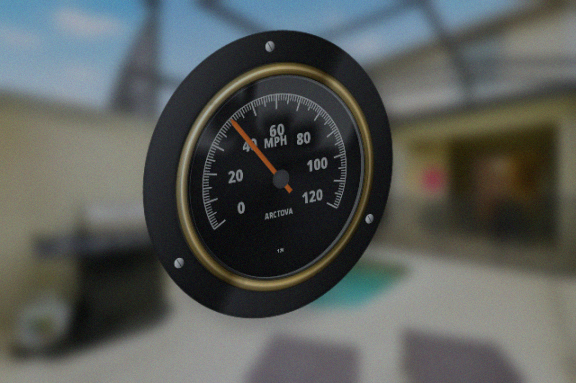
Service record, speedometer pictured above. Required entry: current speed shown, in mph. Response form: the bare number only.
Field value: 40
